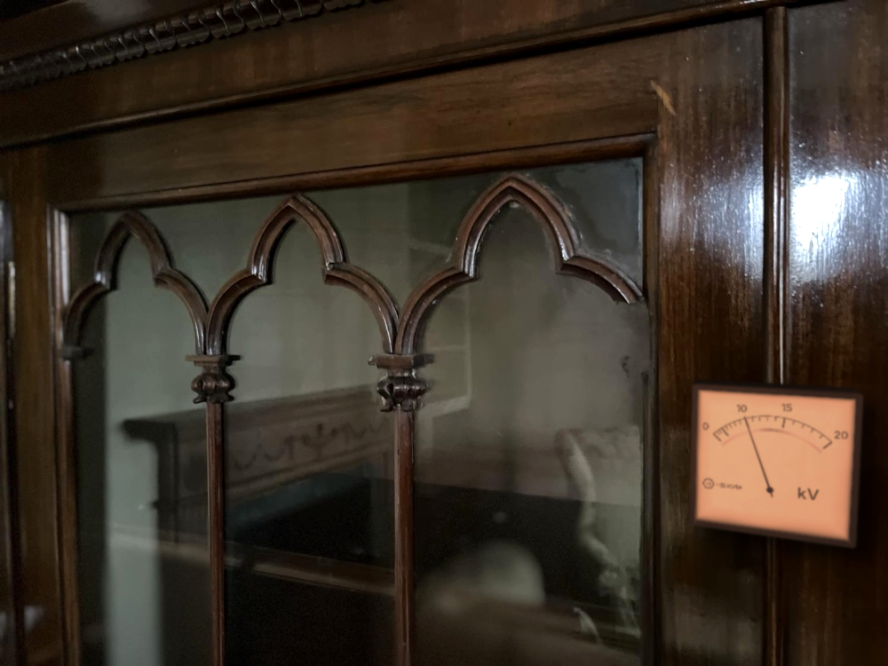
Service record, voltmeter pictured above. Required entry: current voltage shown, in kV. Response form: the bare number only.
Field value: 10
